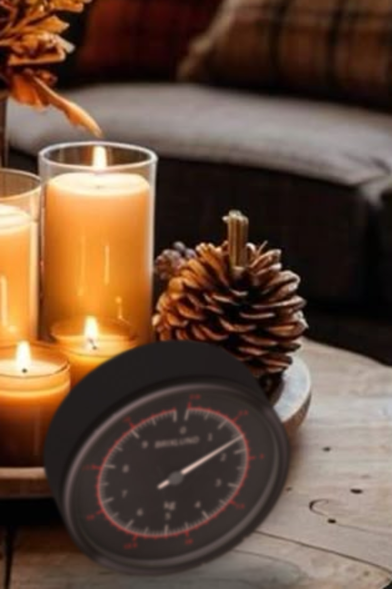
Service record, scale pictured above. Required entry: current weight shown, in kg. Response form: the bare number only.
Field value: 1.5
